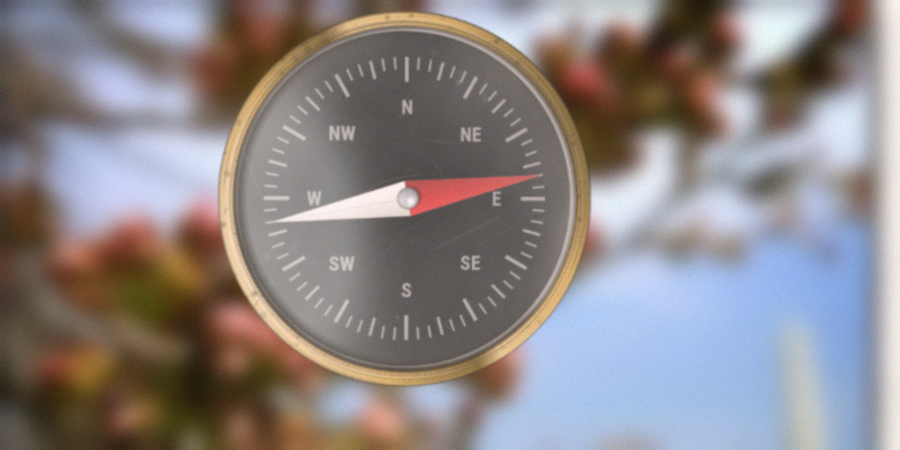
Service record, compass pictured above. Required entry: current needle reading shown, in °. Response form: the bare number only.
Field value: 80
